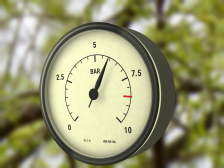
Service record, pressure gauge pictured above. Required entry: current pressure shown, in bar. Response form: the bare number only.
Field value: 6
